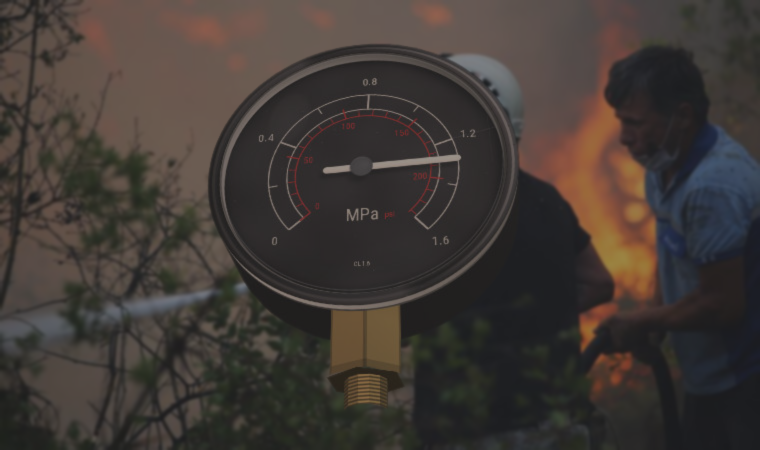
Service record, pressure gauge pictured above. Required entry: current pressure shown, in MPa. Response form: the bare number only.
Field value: 1.3
